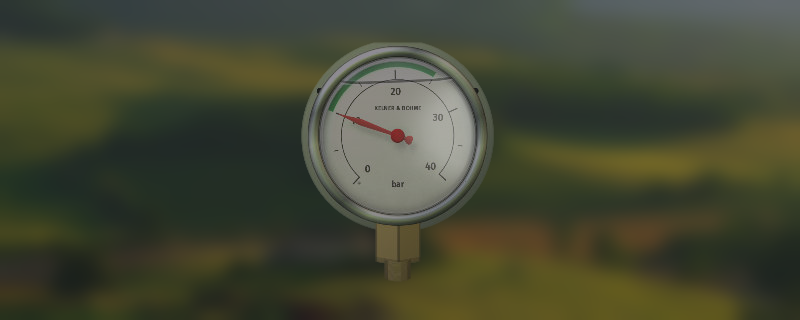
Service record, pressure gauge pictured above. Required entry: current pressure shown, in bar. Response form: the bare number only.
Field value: 10
